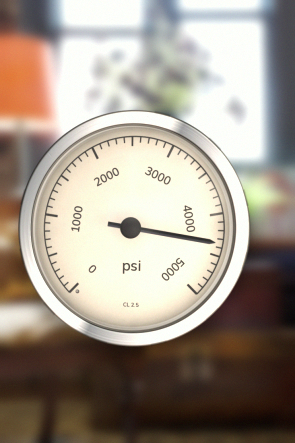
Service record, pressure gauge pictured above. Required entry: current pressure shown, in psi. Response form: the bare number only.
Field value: 4350
